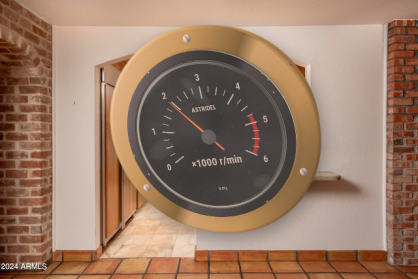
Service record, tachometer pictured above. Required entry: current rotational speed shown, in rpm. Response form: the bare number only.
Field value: 2000
